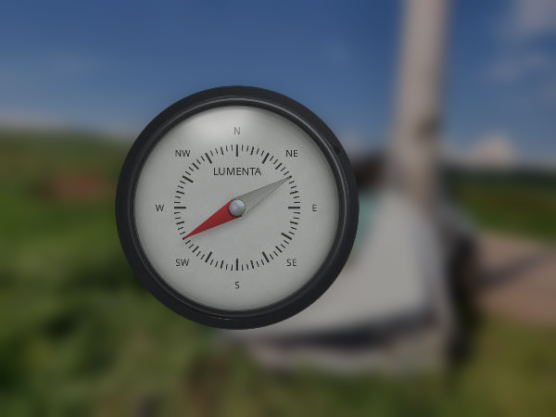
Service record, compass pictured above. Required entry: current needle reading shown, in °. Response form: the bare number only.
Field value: 240
